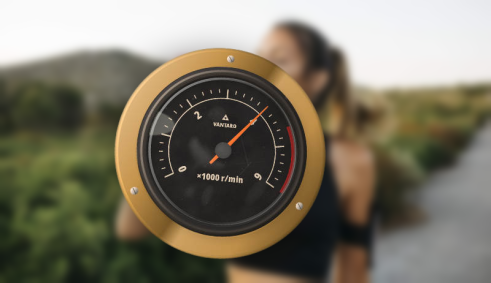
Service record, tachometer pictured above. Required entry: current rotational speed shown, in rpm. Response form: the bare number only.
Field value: 4000
